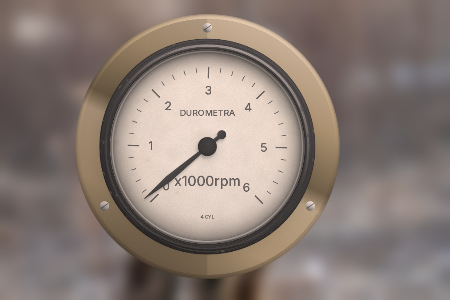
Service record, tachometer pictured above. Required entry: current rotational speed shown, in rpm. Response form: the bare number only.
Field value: 100
